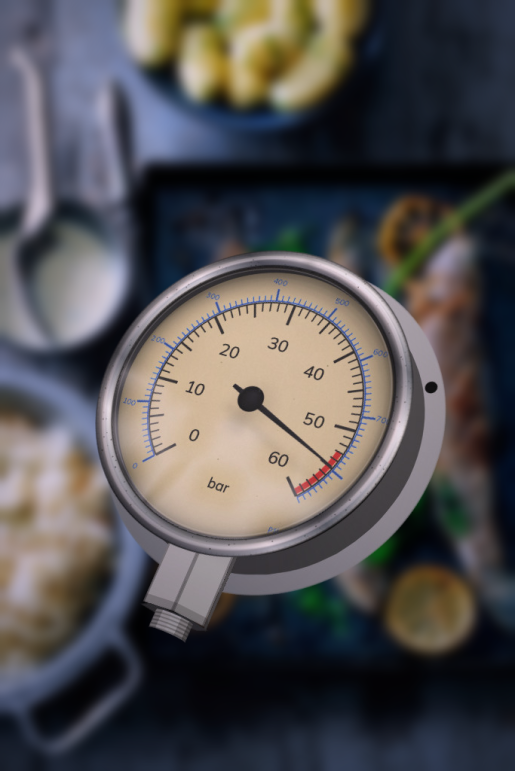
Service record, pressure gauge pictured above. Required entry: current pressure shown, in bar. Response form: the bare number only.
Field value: 55
